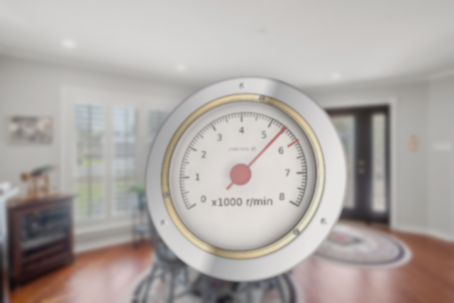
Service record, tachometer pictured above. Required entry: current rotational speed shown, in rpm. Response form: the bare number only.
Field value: 5500
